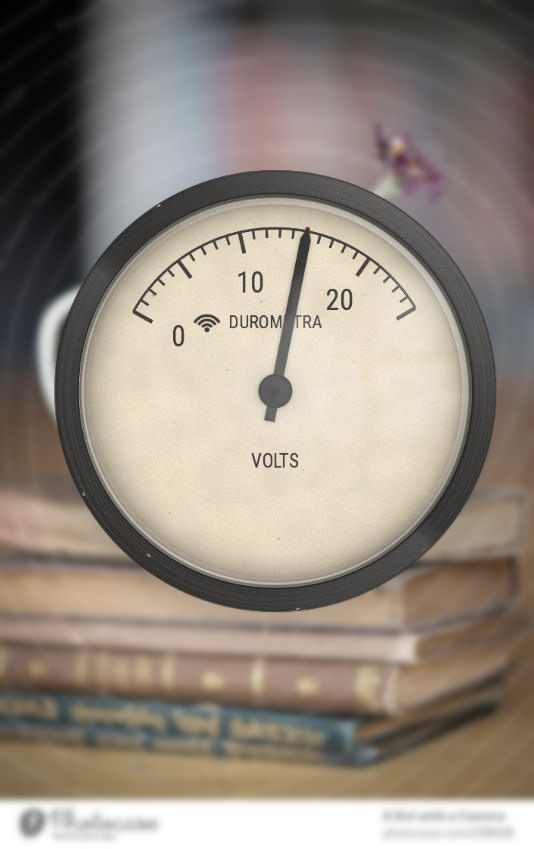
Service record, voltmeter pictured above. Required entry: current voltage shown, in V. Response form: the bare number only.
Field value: 15
